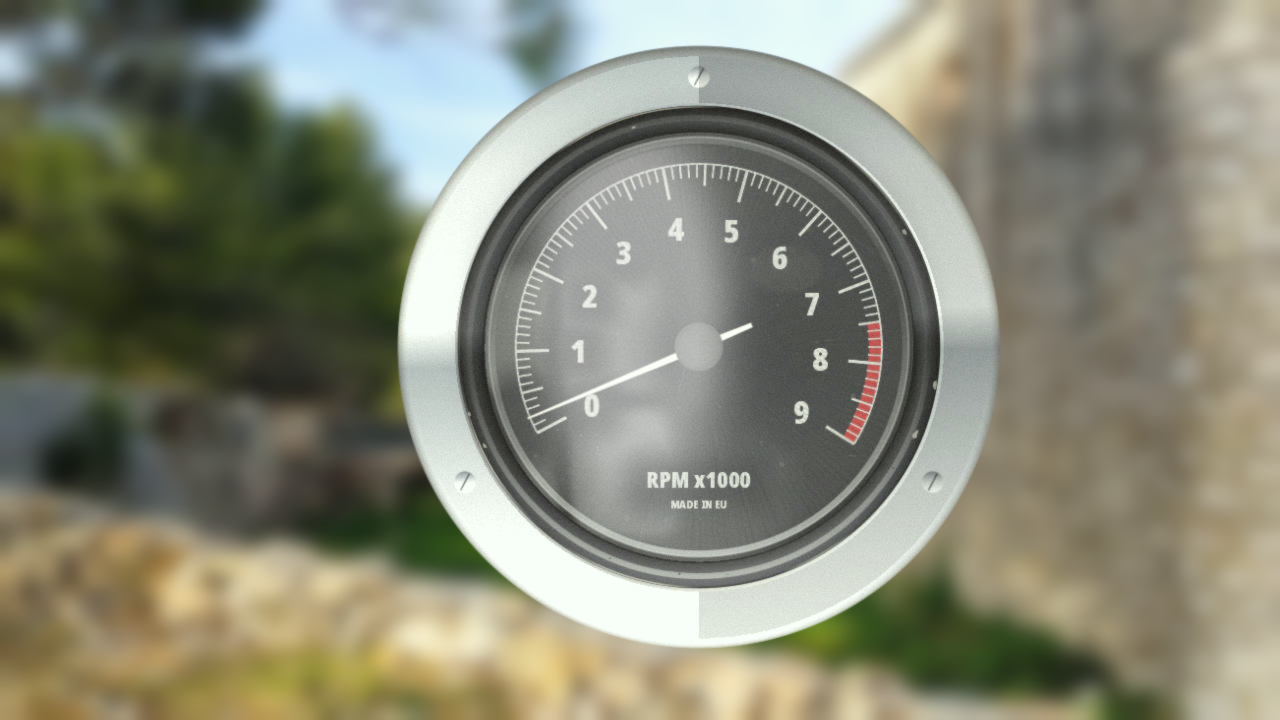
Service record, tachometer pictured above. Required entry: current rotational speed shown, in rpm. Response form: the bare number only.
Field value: 200
